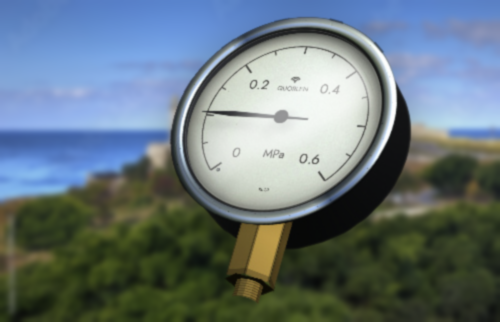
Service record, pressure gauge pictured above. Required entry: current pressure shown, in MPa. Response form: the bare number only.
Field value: 0.1
